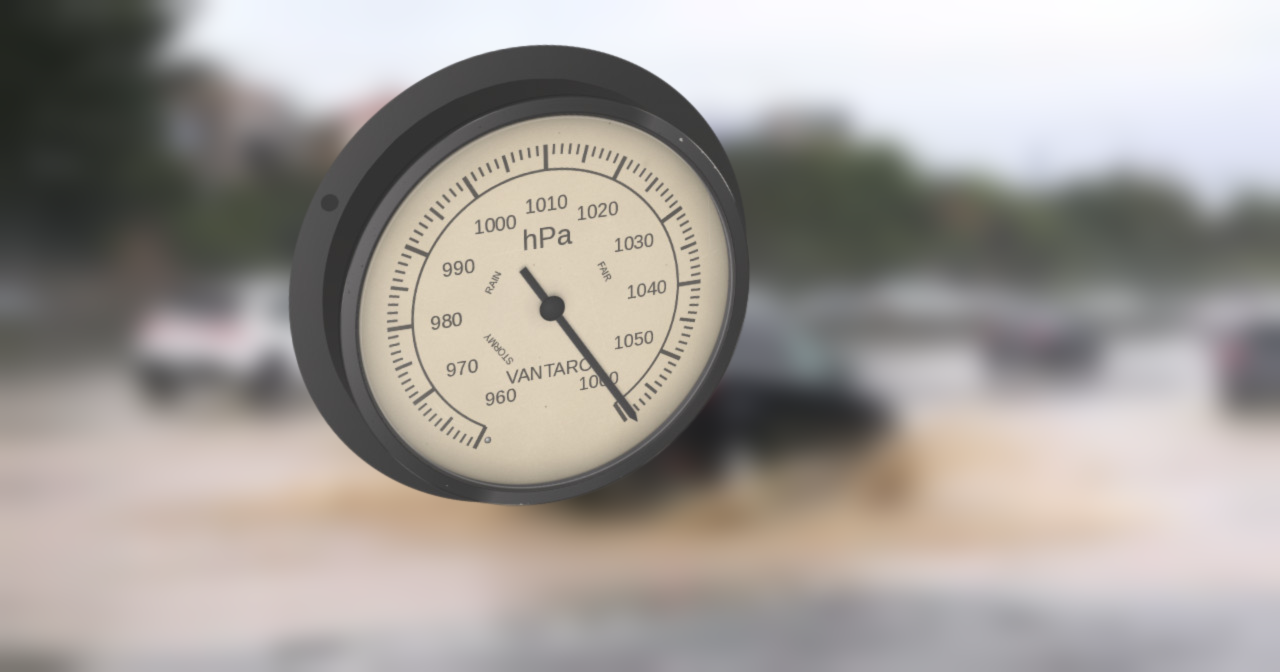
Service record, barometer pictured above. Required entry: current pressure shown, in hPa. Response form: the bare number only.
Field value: 1059
